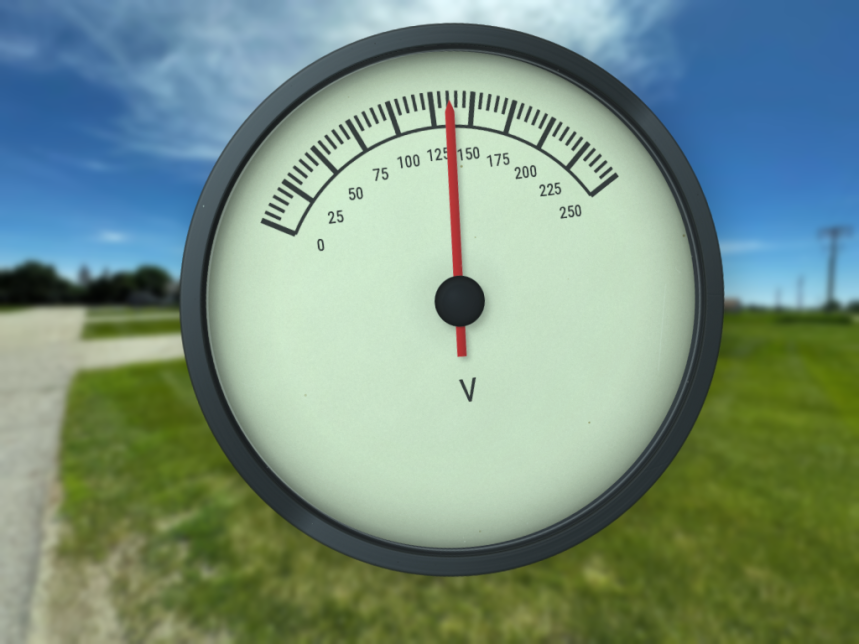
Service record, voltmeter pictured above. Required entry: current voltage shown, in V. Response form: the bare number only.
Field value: 135
